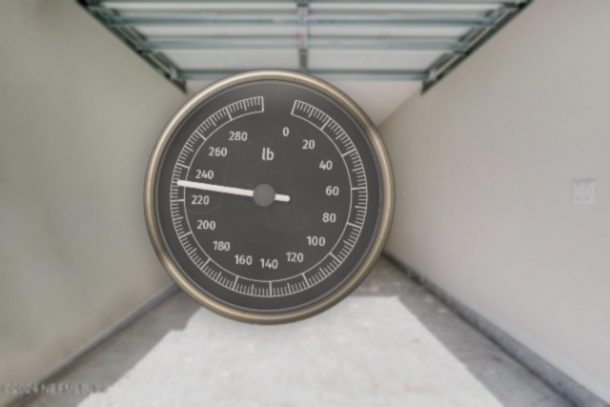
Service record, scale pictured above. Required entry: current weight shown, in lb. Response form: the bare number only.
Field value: 230
